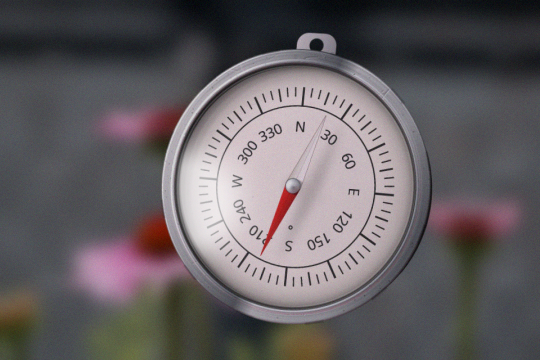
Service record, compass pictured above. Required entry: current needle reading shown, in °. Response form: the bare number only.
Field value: 200
